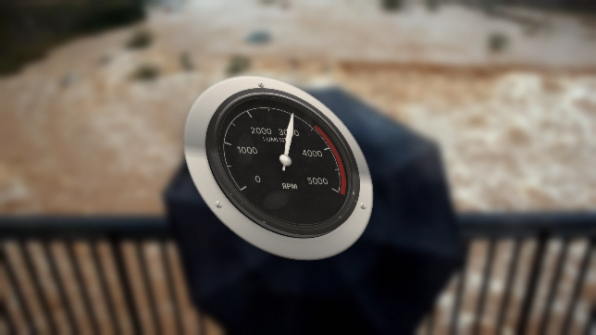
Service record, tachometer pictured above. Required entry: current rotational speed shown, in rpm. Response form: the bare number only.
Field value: 3000
